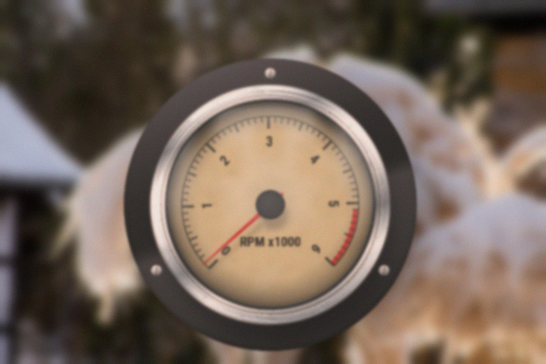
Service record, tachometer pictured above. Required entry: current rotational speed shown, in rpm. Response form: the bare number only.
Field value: 100
